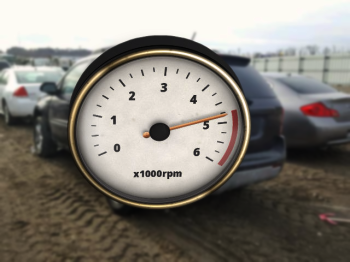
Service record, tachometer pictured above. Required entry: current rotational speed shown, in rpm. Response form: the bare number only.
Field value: 4750
